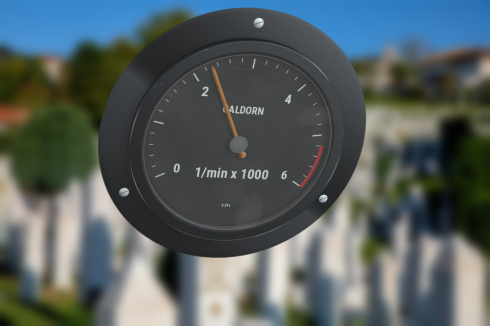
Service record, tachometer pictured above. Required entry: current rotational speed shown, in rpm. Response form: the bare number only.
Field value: 2300
